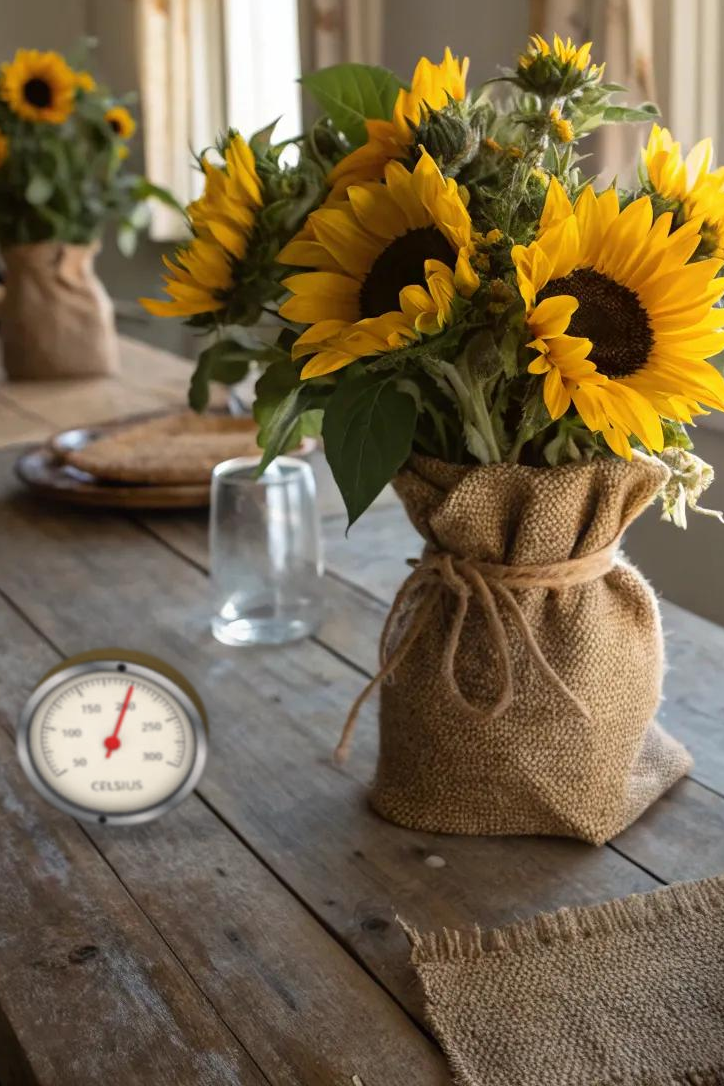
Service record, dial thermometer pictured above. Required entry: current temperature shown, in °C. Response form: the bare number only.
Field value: 200
